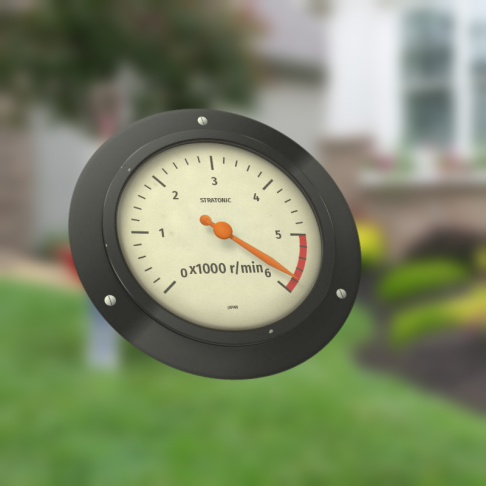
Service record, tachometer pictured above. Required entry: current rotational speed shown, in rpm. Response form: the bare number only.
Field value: 5800
